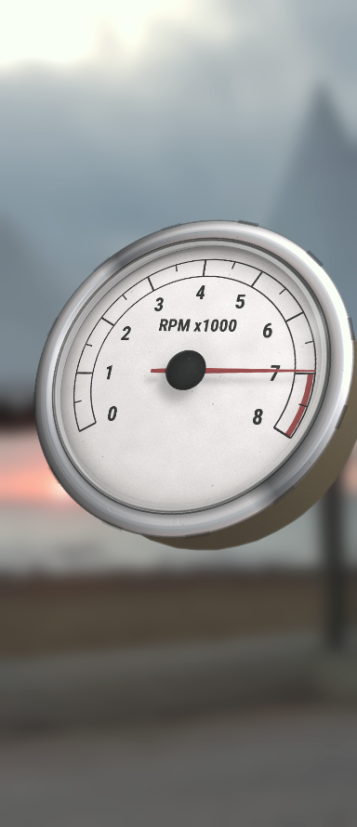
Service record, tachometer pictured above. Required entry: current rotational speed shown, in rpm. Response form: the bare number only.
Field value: 7000
